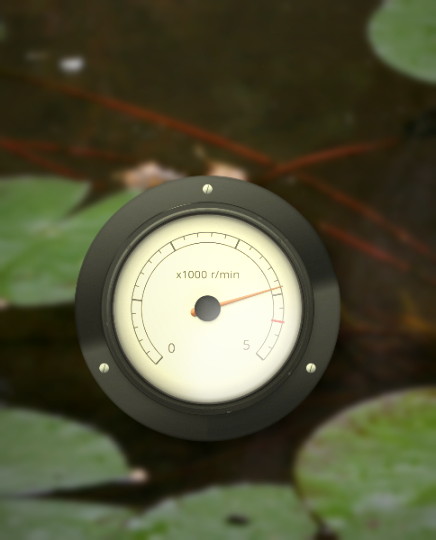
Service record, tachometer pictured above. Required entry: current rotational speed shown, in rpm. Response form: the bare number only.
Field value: 3900
